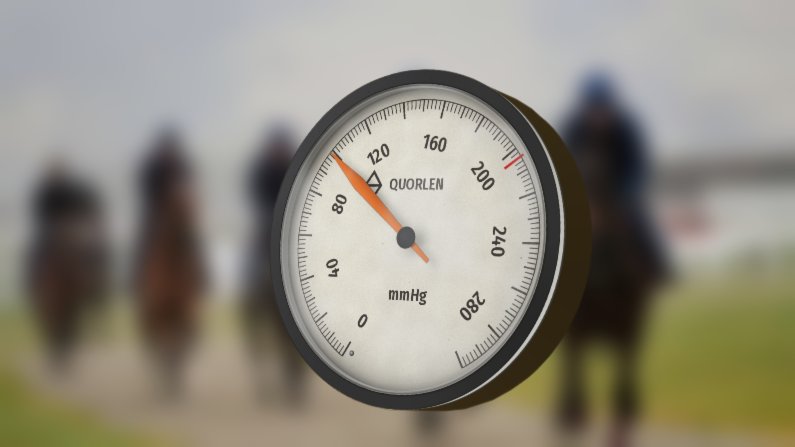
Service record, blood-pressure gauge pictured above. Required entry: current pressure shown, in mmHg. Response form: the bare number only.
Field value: 100
